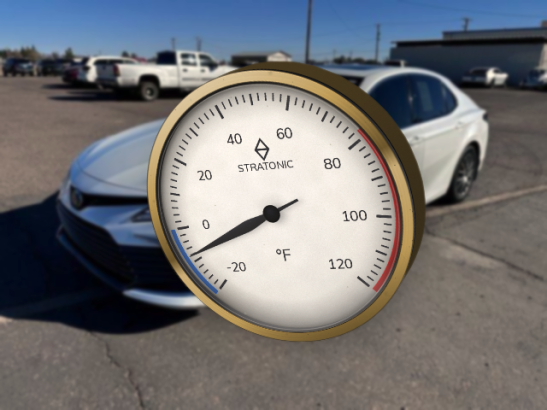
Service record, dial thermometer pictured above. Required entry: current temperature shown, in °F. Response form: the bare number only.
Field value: -8
